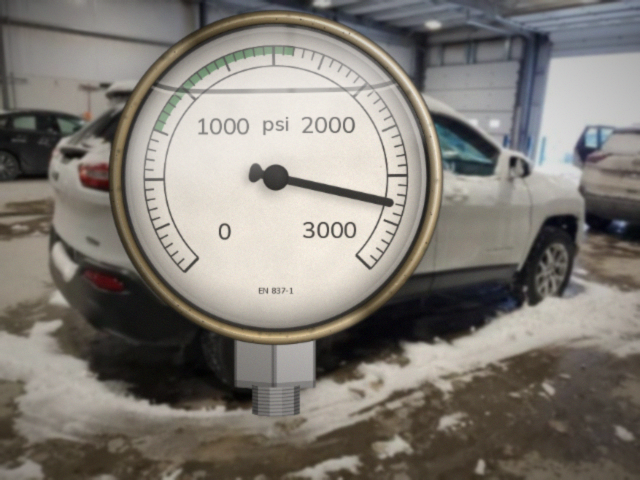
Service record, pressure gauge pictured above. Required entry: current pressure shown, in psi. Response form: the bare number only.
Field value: 2650
